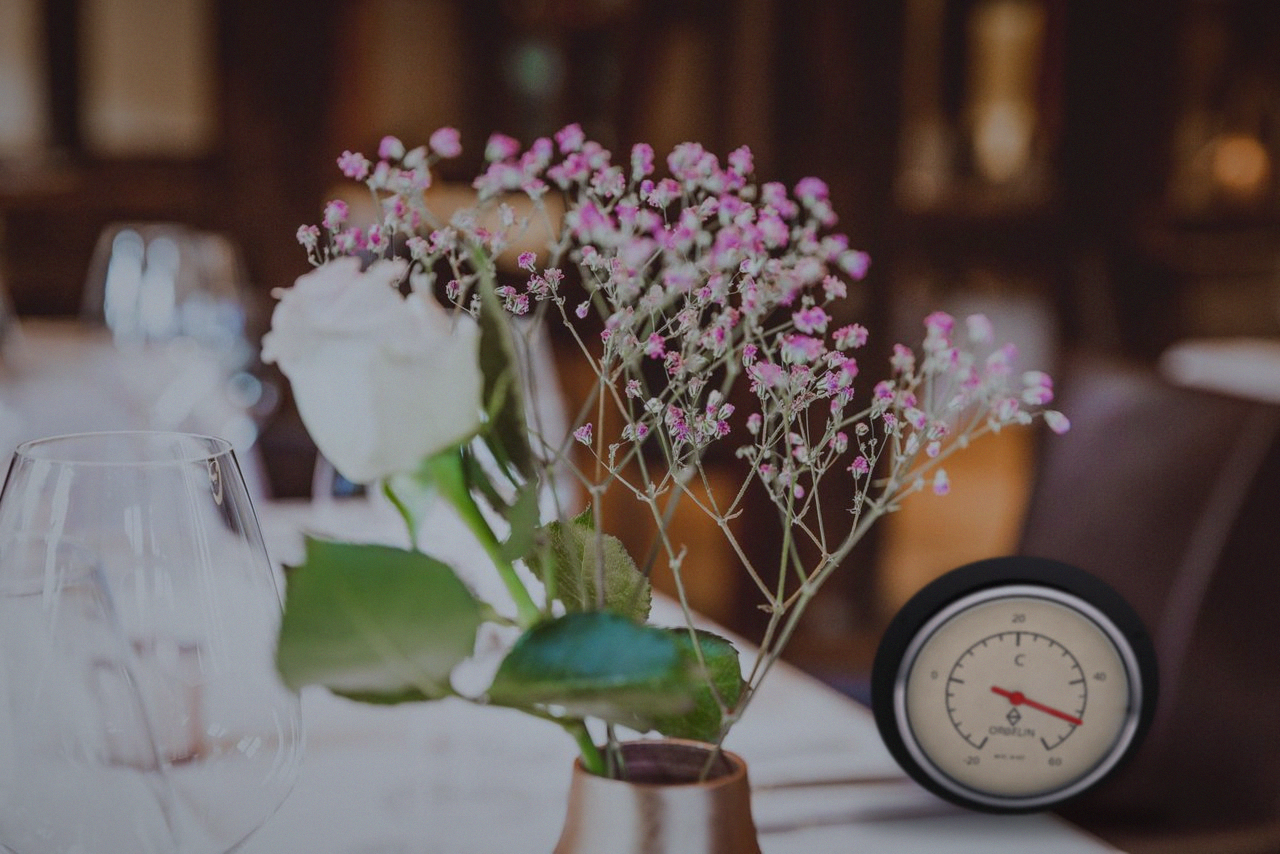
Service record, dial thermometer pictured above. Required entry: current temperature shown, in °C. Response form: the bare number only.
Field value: 50
